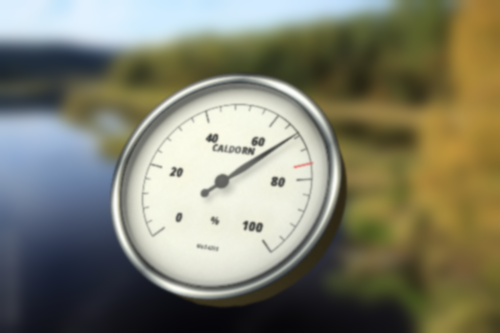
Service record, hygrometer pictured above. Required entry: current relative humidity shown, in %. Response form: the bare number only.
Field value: 68
